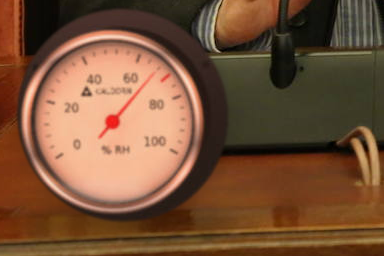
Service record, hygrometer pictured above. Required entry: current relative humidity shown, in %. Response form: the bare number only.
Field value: 68
